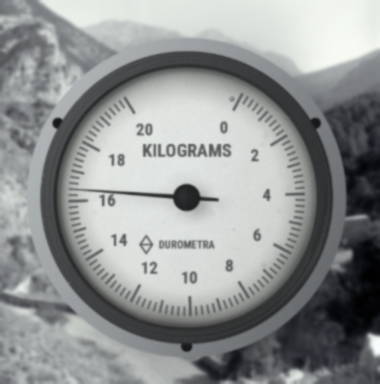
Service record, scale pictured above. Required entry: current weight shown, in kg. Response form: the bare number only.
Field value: 16.4
